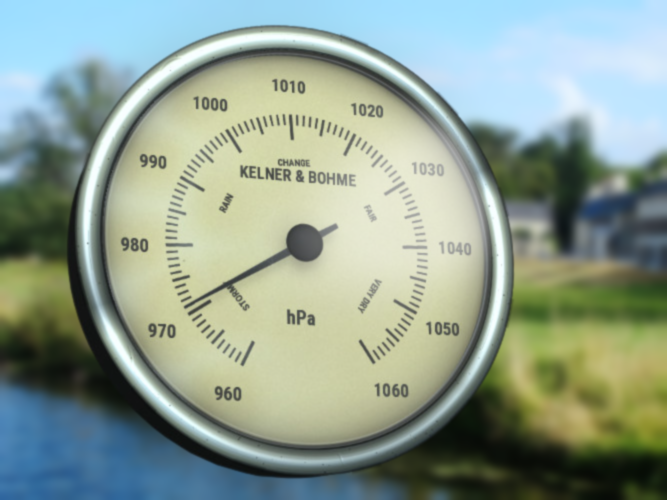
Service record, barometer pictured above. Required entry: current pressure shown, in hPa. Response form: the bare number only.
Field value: 971
